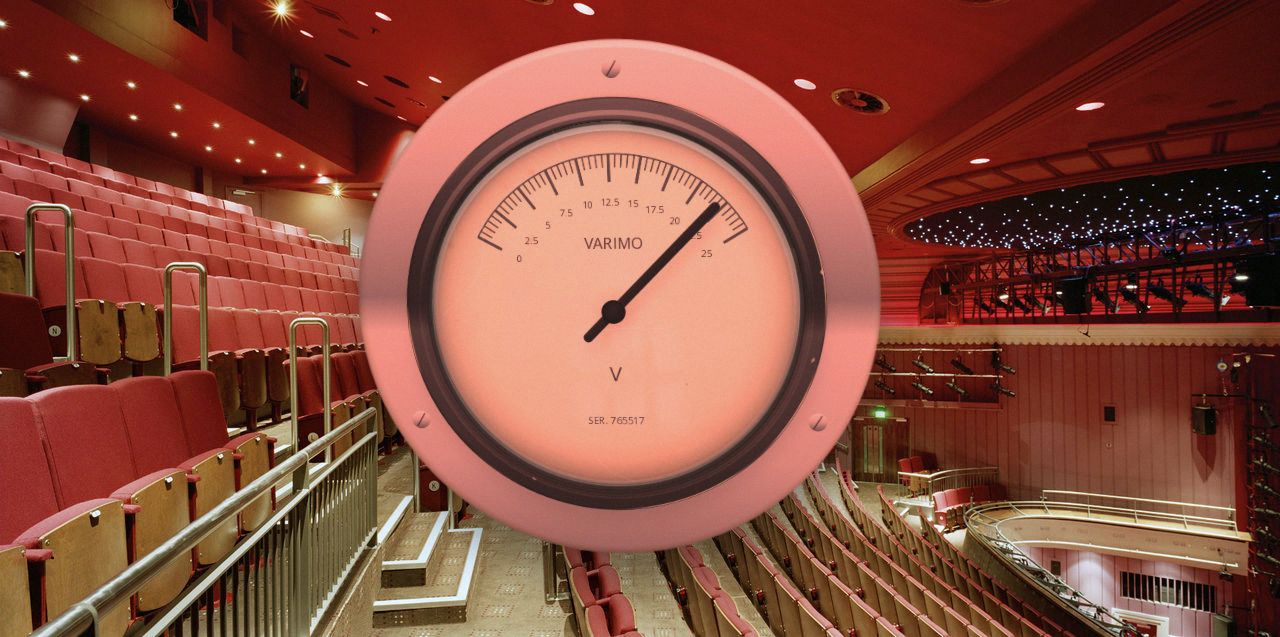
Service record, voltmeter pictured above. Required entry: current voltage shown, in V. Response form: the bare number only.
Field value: 22
